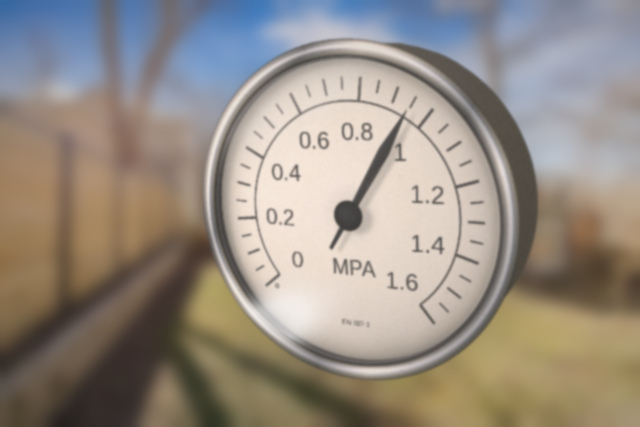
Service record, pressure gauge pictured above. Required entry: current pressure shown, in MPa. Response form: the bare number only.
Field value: 0.95
